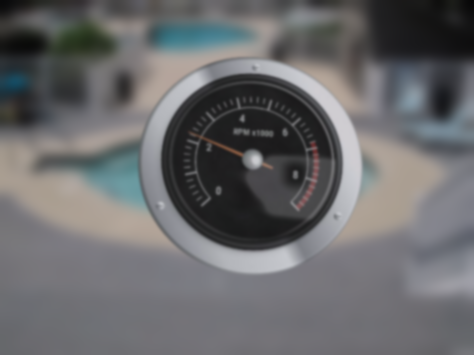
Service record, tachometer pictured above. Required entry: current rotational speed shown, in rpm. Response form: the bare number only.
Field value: 2200
